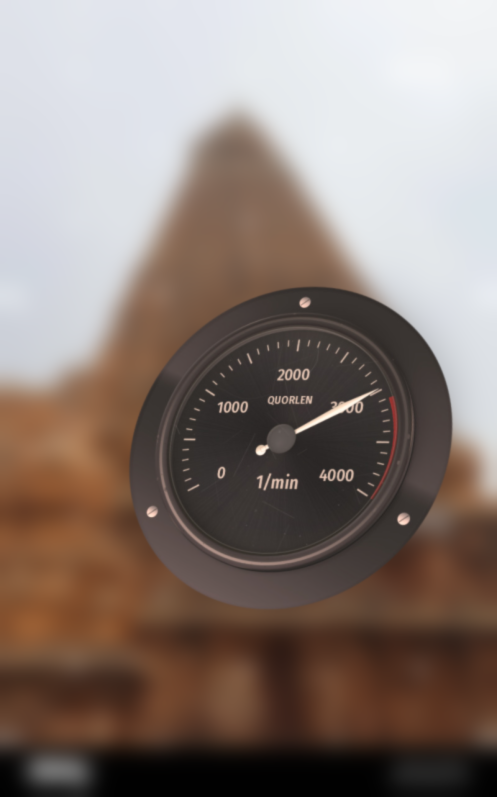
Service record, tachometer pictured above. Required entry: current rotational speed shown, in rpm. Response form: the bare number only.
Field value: 3000
